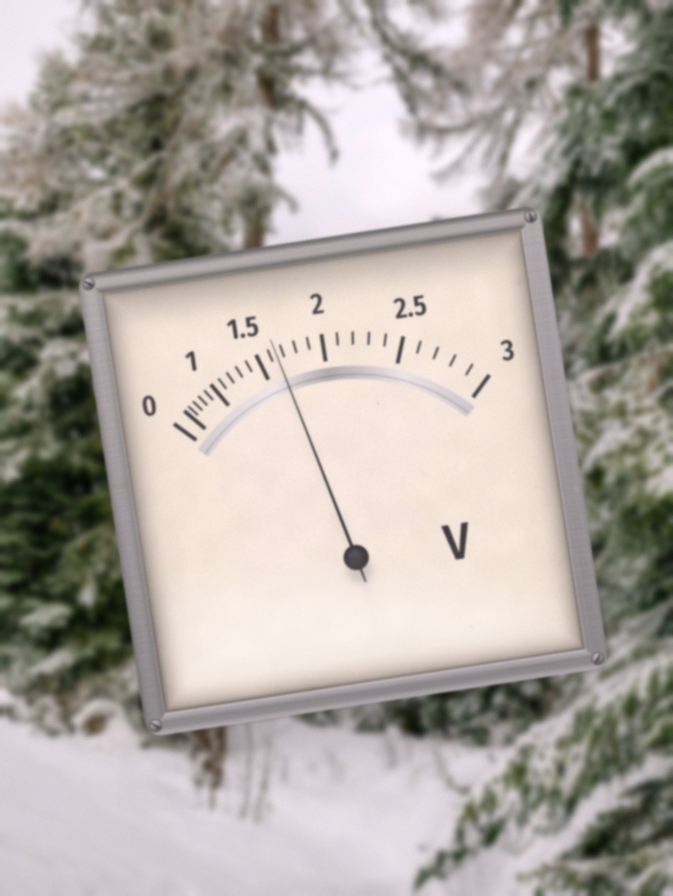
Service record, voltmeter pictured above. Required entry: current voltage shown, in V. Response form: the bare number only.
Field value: 1.65
